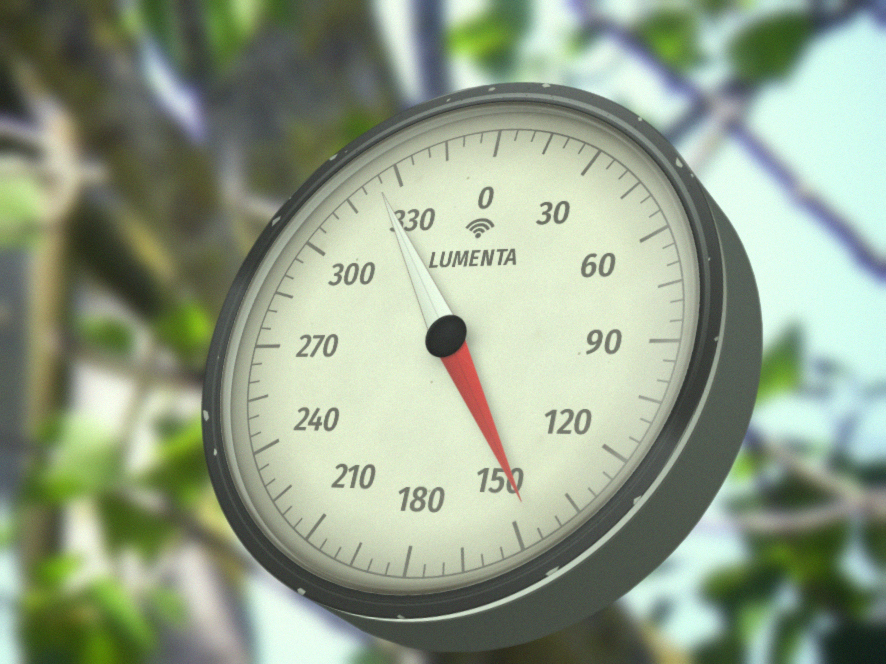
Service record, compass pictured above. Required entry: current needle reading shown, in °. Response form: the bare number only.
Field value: 145
